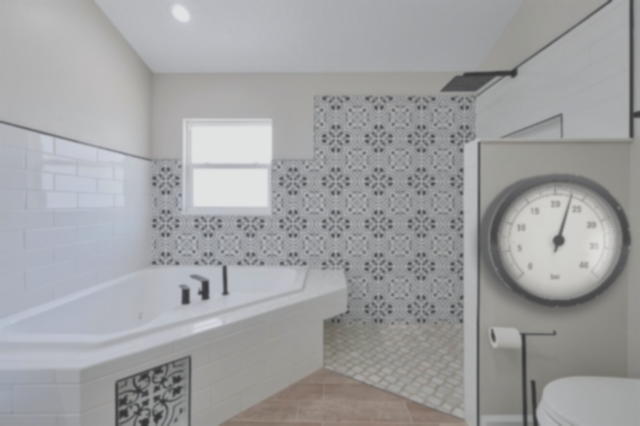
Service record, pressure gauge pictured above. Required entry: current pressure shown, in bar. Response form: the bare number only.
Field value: 22.5
